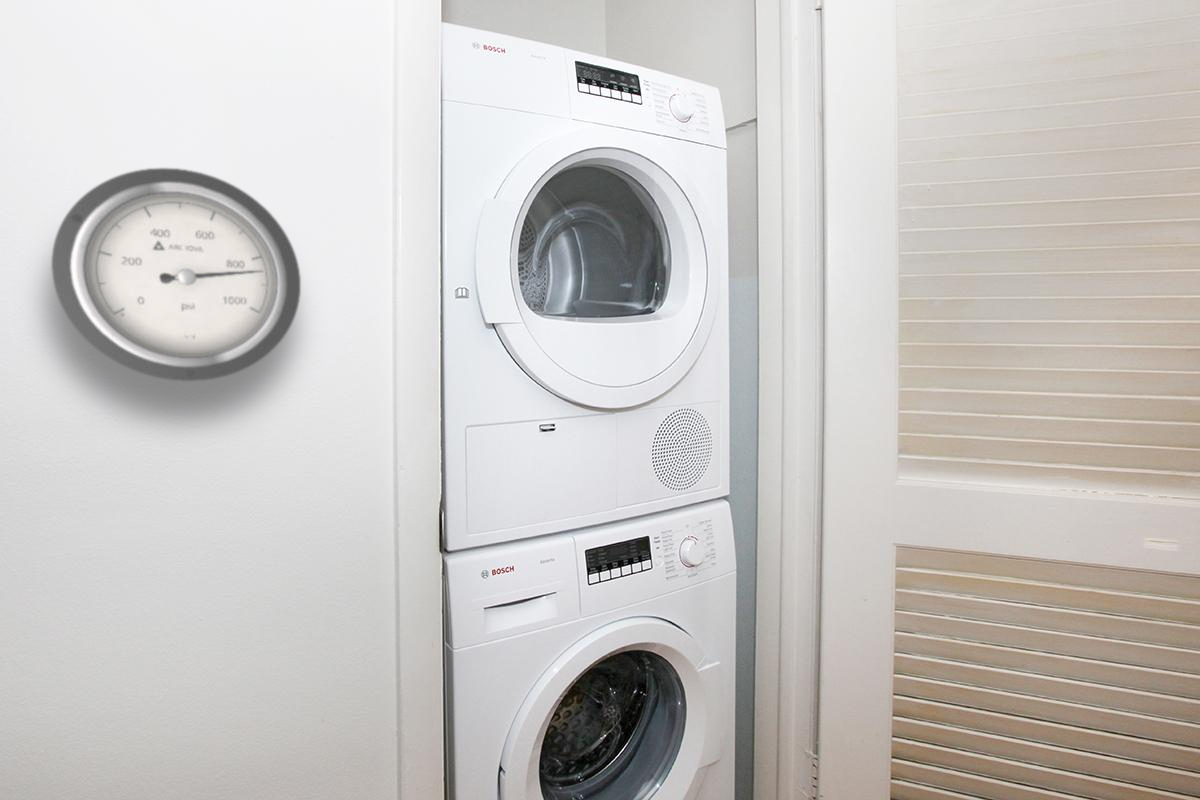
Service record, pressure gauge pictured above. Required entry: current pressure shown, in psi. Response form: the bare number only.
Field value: 850
